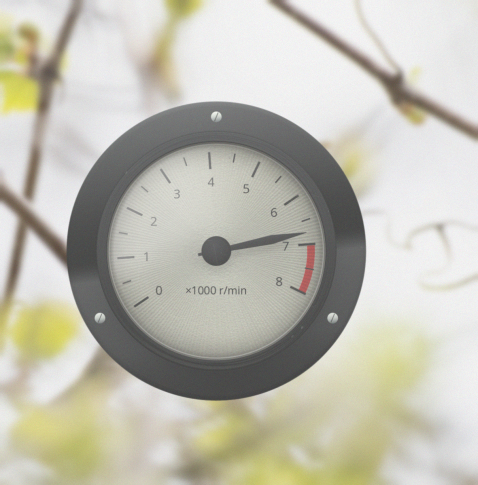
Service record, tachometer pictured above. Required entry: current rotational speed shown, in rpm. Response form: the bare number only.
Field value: 6750
